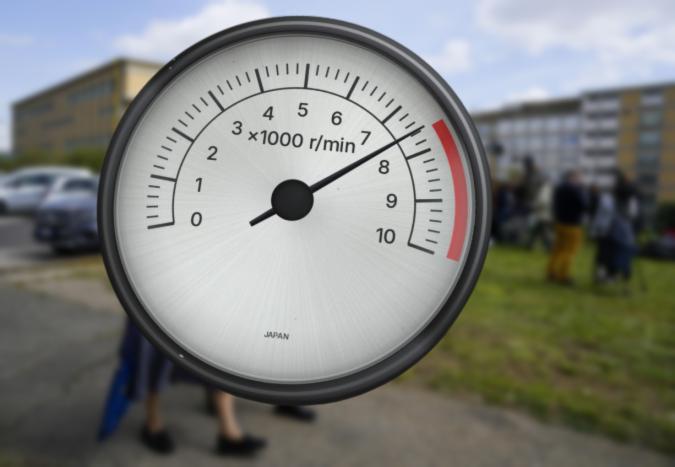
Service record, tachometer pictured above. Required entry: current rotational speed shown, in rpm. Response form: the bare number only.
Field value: 7600
